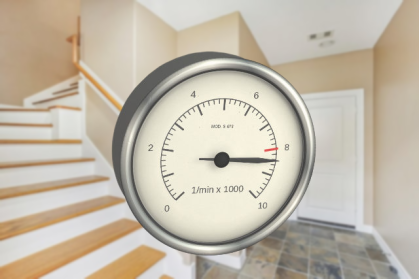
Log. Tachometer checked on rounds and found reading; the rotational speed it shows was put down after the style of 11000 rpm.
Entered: 8400 rpm
